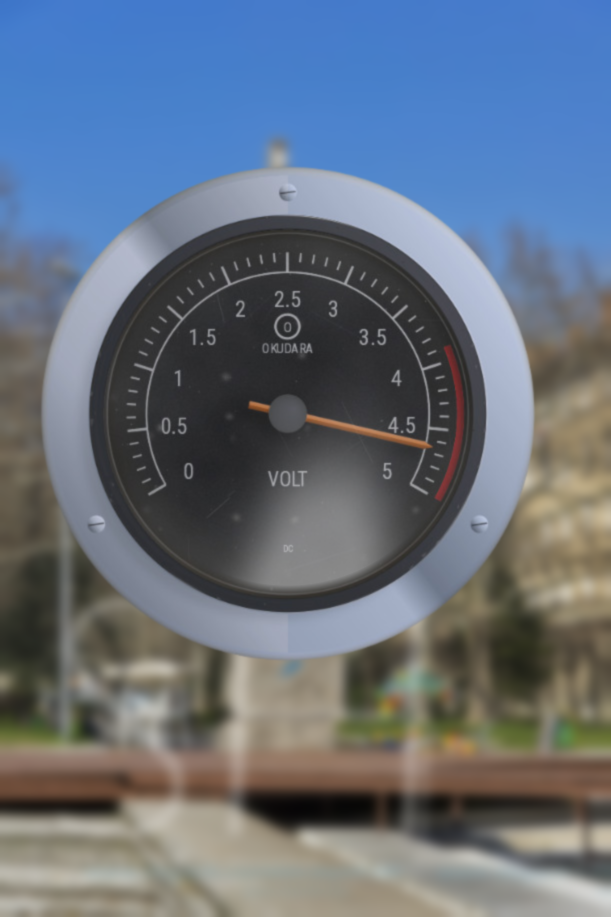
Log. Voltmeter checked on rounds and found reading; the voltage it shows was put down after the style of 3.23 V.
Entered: 4.65 V
